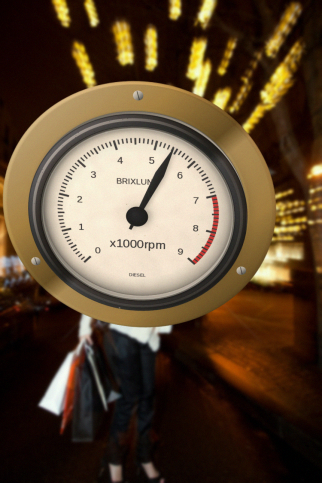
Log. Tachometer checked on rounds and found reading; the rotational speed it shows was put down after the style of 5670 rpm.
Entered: 5400 rpm
